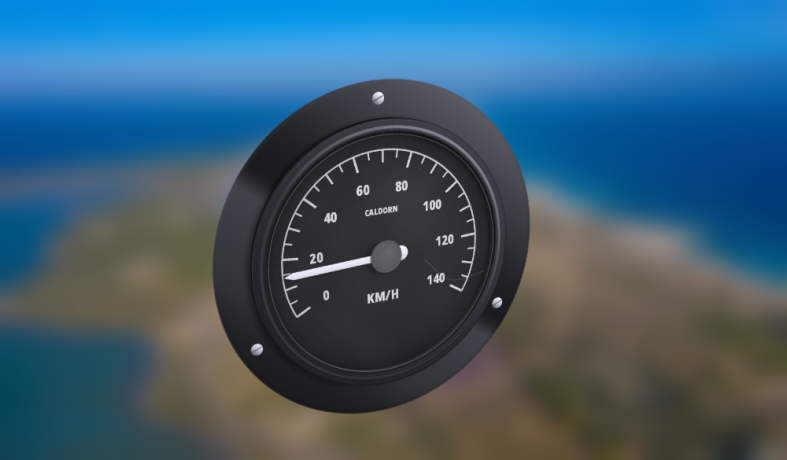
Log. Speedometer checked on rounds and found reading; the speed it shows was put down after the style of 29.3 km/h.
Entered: 15 km/h
